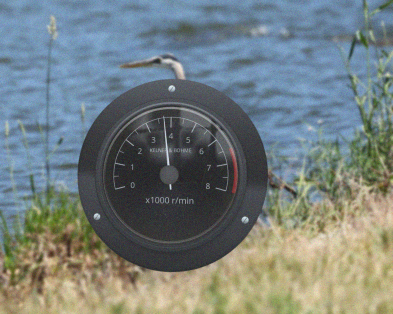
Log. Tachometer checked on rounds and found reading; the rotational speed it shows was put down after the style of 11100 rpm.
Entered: 3750 rpm
